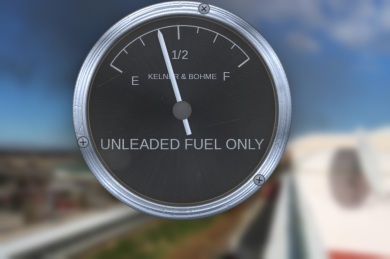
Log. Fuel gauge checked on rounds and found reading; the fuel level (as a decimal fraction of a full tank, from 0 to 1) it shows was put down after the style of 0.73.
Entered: 0.375
